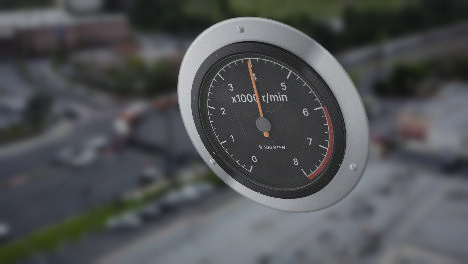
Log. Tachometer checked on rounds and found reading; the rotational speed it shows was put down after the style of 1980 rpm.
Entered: 4000 rpm
